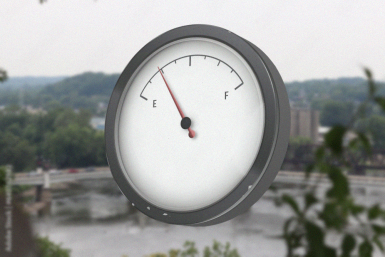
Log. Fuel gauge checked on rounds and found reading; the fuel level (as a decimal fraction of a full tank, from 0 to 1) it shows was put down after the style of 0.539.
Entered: 0.25
